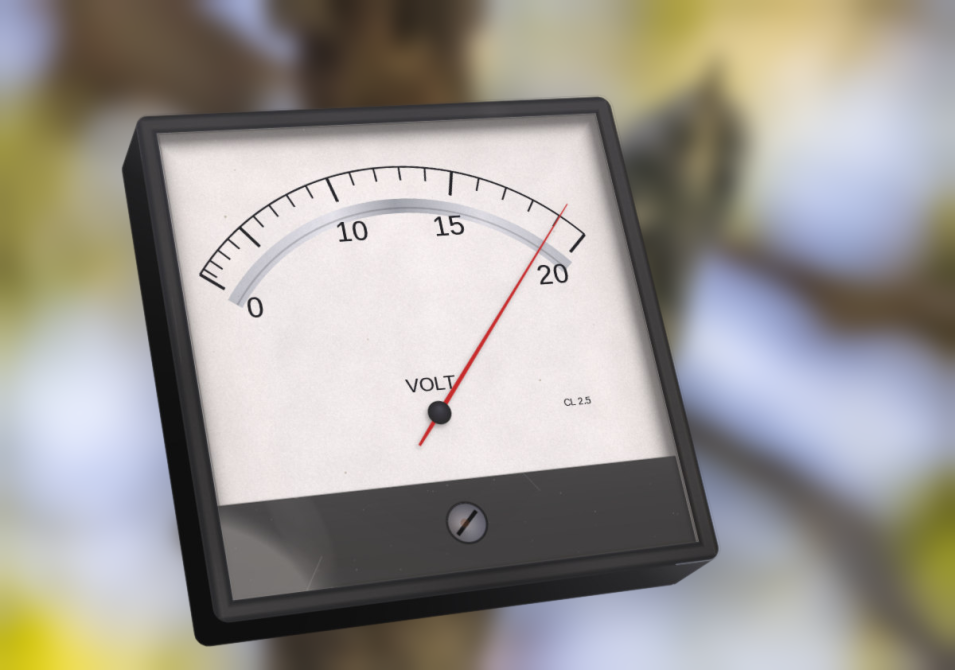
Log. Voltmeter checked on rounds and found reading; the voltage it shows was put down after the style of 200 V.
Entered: 19 V
